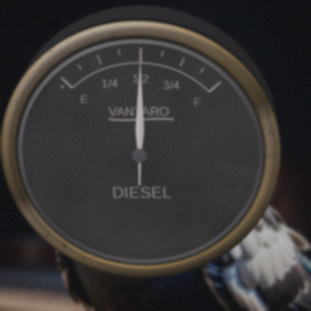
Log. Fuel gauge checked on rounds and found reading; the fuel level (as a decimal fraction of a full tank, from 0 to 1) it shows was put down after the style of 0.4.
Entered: 0.5
